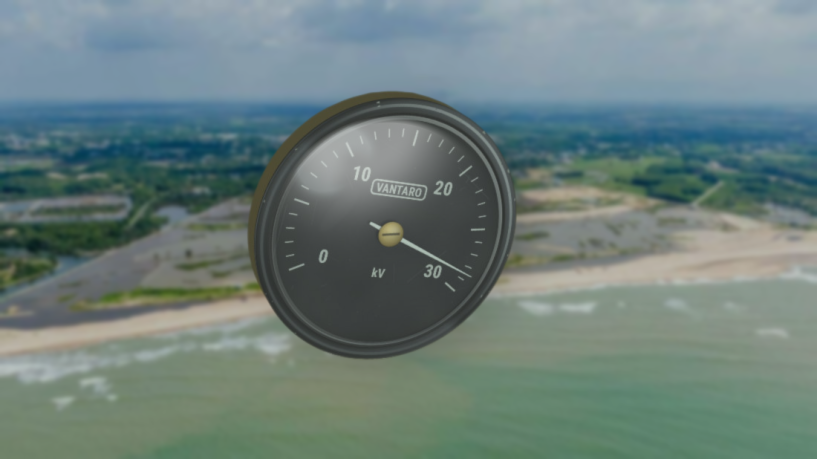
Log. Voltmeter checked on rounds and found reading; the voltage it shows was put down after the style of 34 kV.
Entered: 28.5 kV
